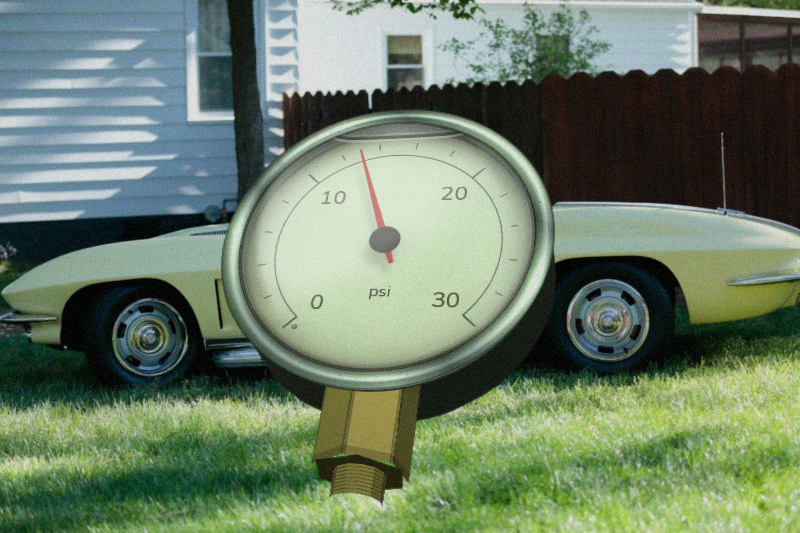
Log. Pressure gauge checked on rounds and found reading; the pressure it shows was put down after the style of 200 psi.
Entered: 13 psi
